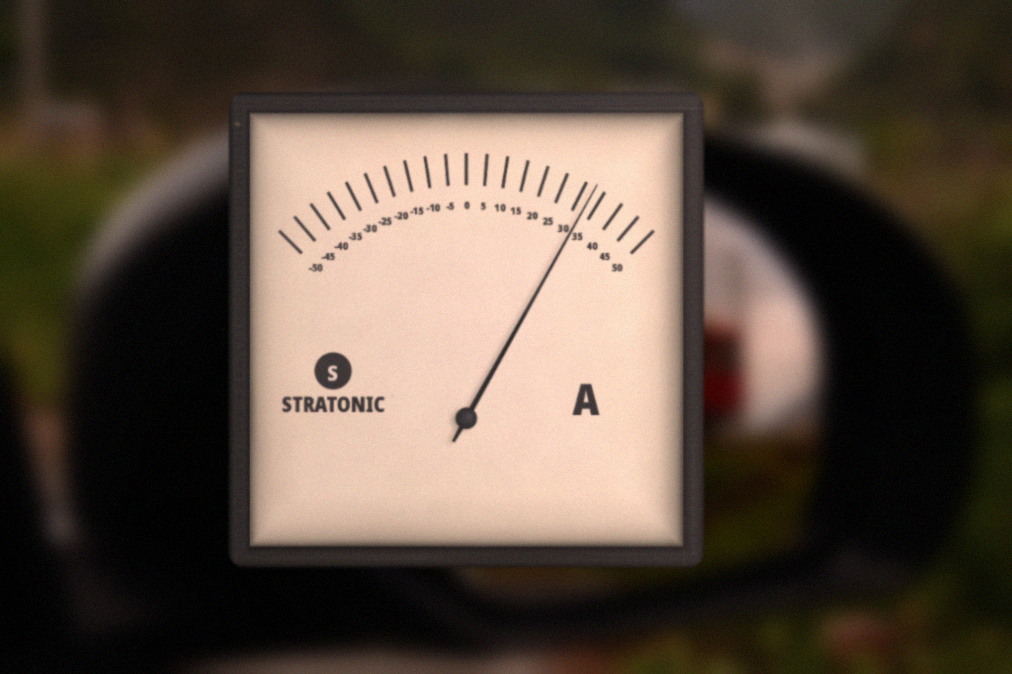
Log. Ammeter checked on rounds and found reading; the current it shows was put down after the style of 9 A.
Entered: 32.5 A
